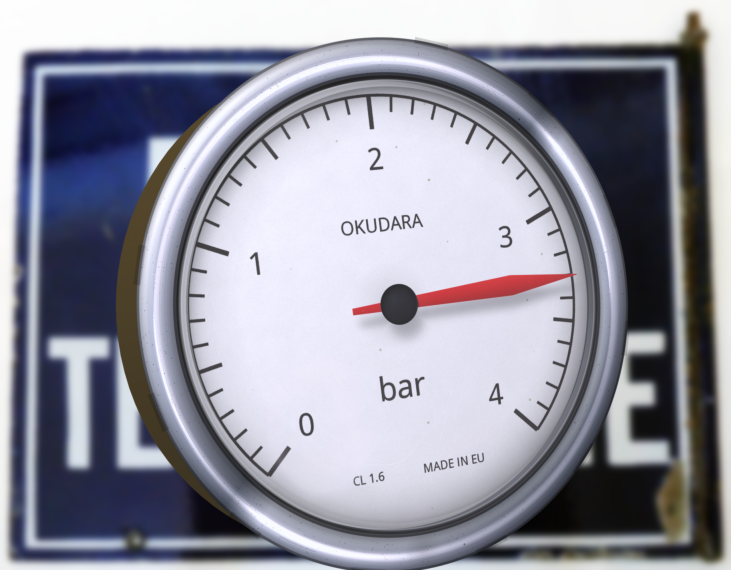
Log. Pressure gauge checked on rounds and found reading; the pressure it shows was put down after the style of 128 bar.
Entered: 3.3 bar
